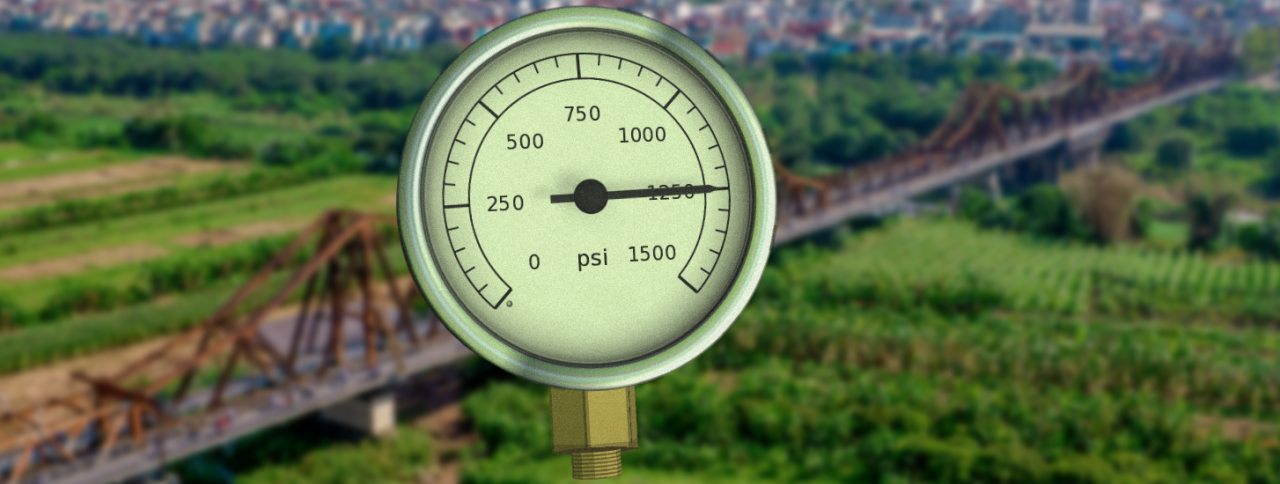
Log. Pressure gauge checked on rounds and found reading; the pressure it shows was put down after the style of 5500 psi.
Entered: 1250 psi
